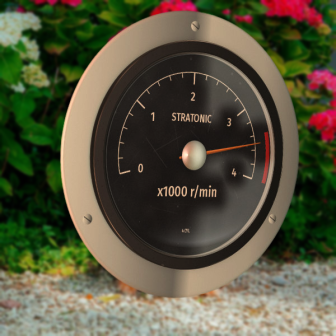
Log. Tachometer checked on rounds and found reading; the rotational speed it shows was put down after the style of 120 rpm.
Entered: 3500 rpm
